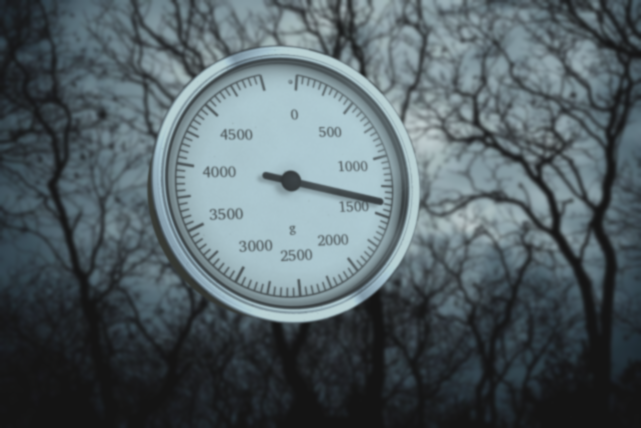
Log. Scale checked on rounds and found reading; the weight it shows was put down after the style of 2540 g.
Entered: 1400 g
